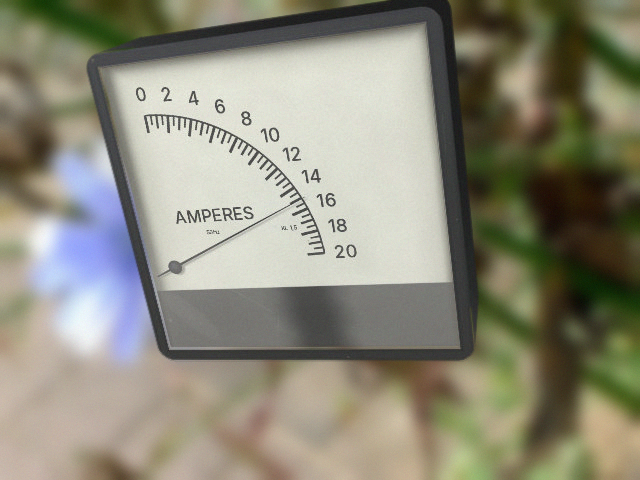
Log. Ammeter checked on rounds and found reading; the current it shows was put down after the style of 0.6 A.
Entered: 15 A
